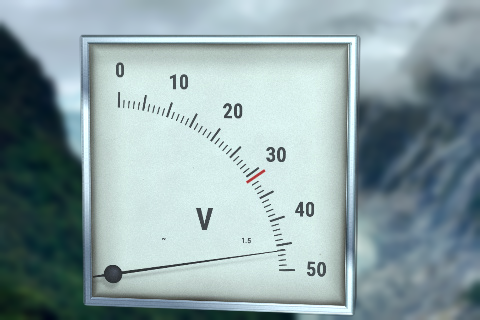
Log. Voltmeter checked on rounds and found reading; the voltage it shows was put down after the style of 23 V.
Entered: 46 V
